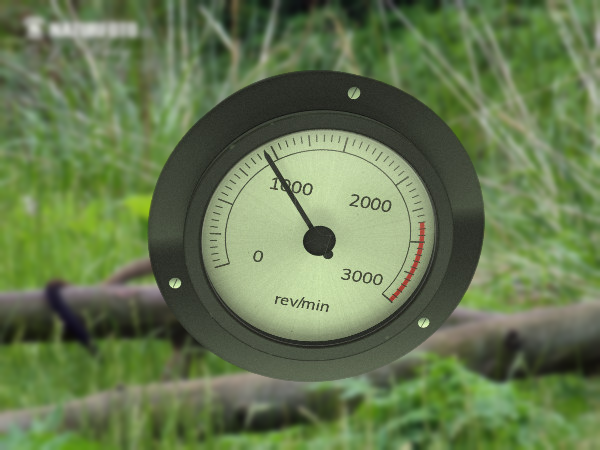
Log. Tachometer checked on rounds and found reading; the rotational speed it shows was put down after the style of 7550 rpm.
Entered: 950 rpm
